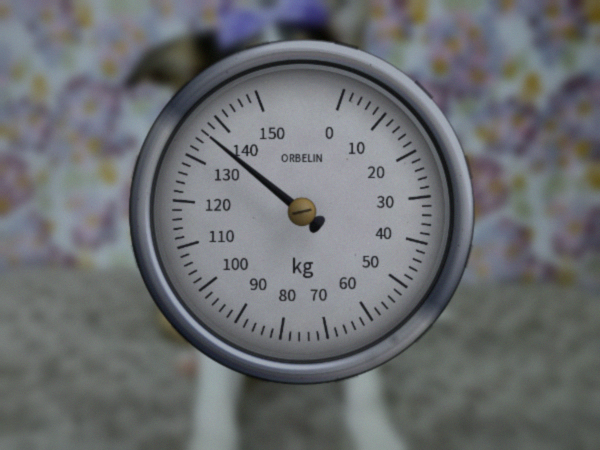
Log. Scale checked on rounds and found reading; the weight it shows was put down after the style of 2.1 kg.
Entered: 136 kg
